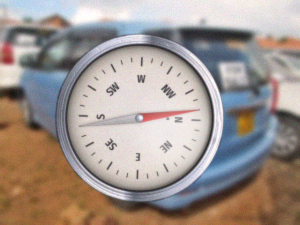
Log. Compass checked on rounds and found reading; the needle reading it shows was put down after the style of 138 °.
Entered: 350 °
